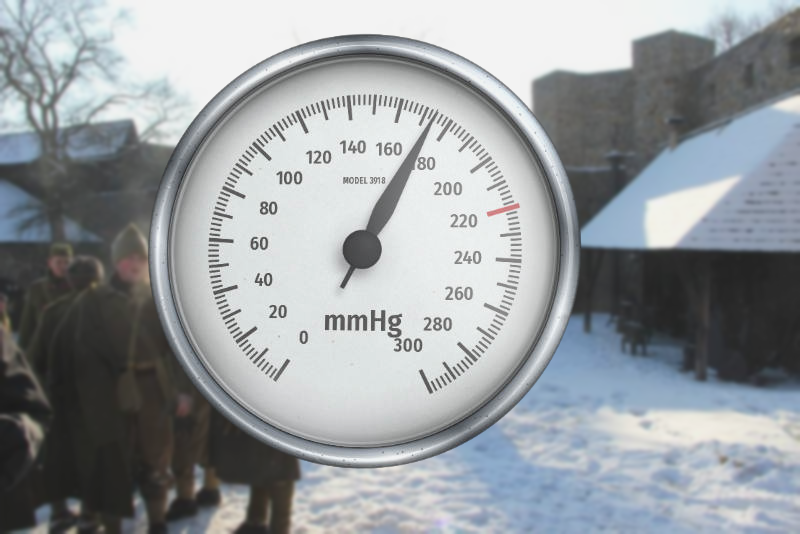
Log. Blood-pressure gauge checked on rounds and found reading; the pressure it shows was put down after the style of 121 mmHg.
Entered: 174 mmHg
